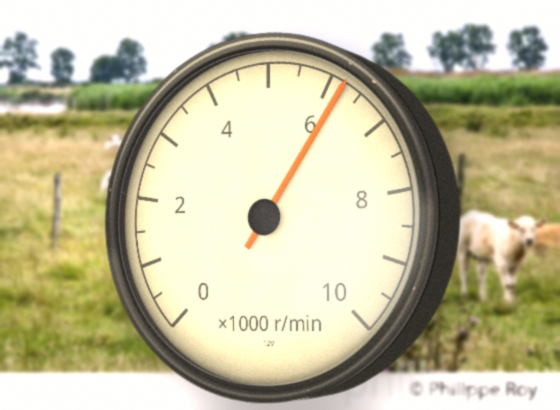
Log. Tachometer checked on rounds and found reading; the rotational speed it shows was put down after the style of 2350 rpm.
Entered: 6250 rpm
